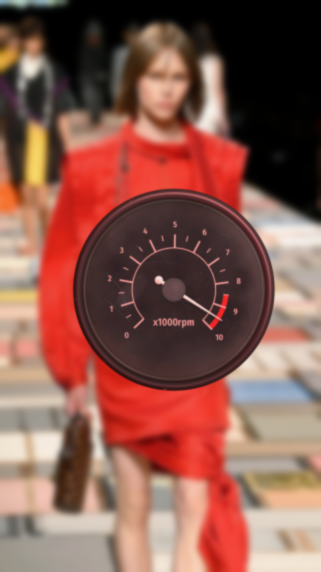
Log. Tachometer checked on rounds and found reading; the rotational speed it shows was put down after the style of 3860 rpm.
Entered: 9500 rpm
